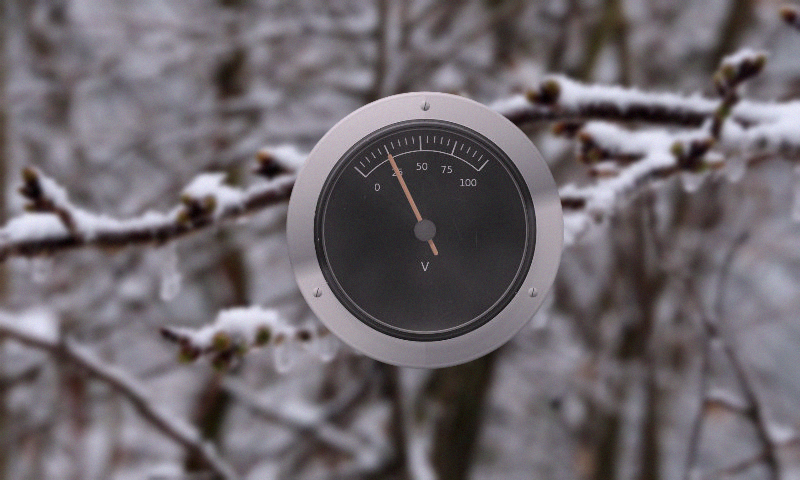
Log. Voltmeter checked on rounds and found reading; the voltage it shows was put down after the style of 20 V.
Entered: 25 V
